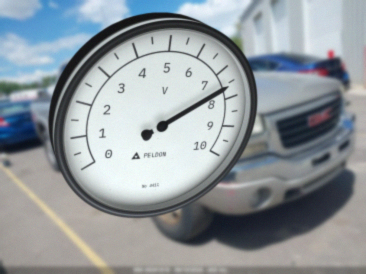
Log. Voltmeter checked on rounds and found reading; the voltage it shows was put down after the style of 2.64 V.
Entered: 7.5 V
